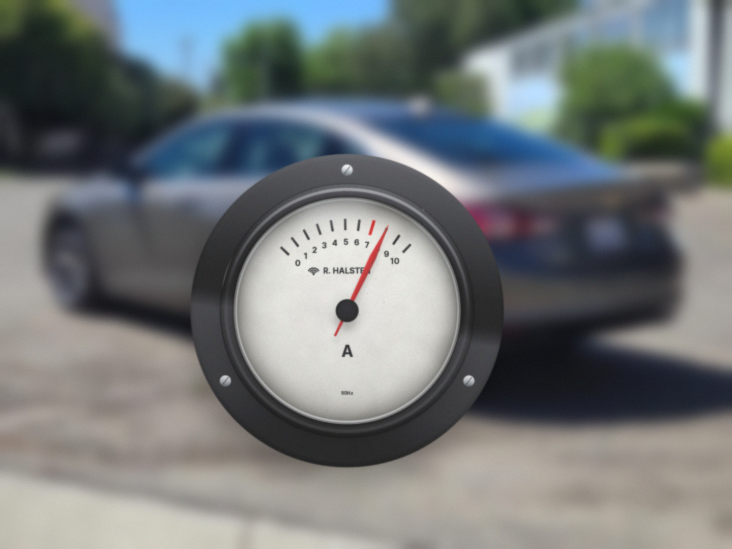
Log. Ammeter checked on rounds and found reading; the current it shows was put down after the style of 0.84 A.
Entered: 8 A
